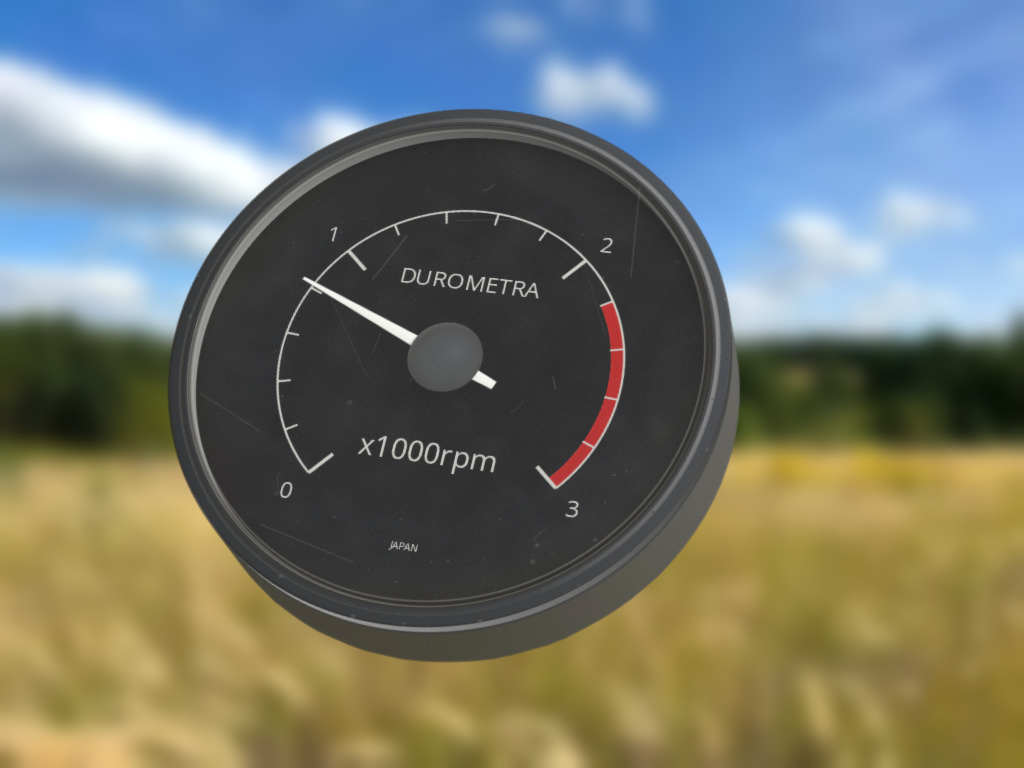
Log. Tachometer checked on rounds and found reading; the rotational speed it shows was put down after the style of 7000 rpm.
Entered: 800 rpm
